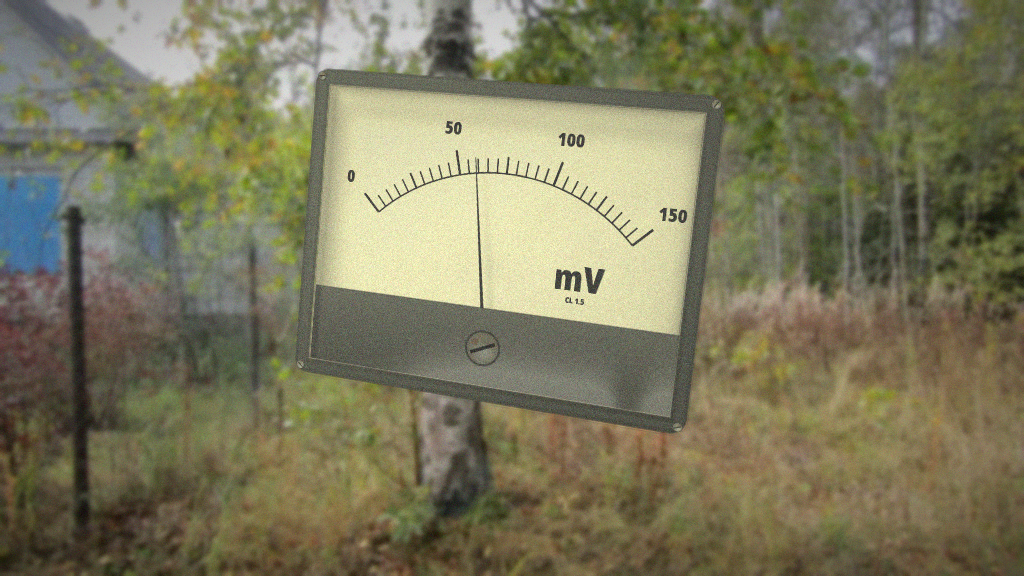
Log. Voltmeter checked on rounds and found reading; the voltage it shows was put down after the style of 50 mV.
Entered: 60 mV
